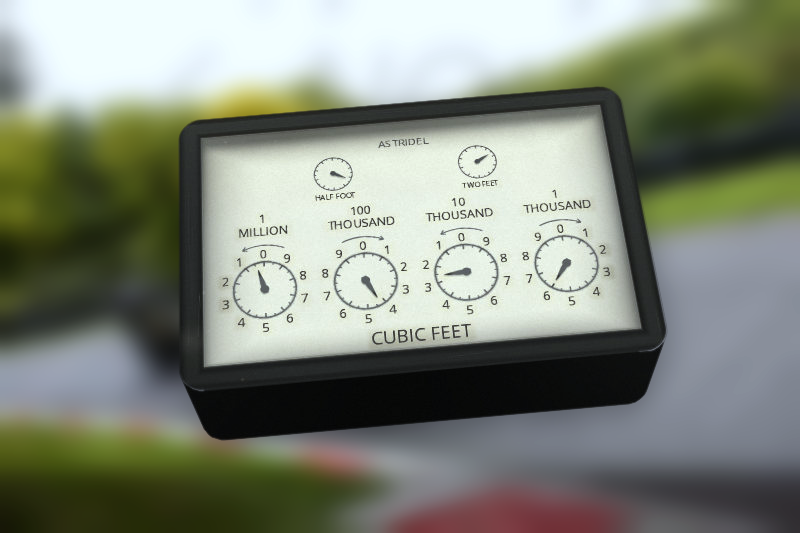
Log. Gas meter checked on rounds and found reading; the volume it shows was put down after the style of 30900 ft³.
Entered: 42600 ft³
